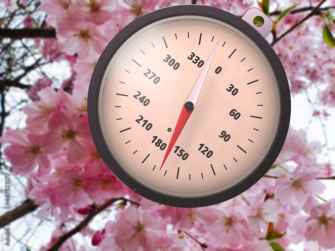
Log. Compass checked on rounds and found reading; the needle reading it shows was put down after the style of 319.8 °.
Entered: 165 °
